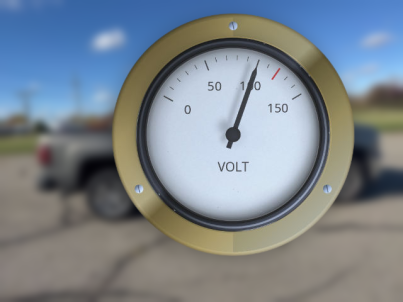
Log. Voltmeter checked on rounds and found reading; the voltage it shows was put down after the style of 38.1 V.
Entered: 100 V
